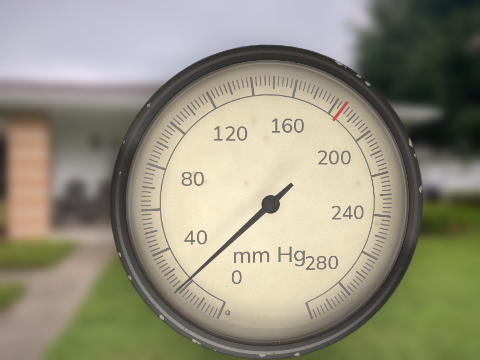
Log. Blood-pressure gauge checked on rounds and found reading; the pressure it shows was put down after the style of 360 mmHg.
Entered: 22 mmHg
